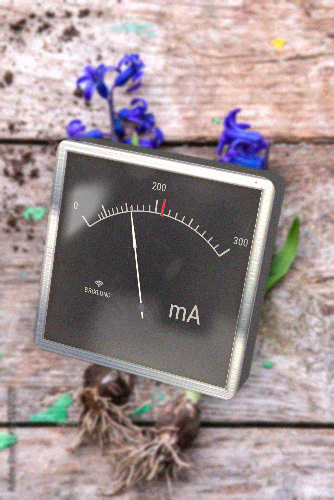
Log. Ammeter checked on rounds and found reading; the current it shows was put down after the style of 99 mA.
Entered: 160 mA
